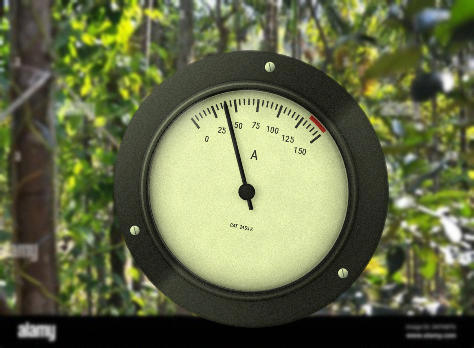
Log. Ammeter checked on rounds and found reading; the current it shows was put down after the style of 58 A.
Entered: 40 A
